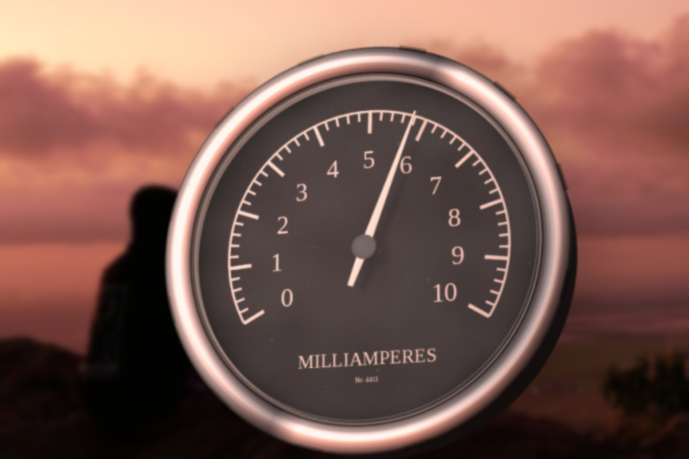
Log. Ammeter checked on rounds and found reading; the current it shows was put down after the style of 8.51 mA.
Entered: 5.8 mA
